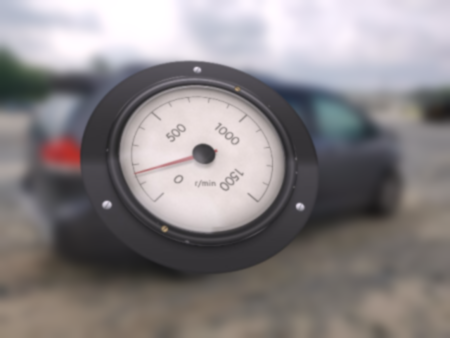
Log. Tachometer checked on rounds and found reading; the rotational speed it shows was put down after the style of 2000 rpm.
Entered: 150 rpm
